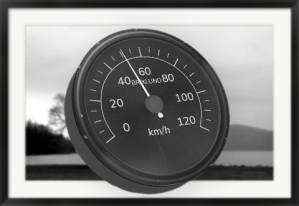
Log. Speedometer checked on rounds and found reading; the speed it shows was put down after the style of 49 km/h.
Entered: 50 km/h
